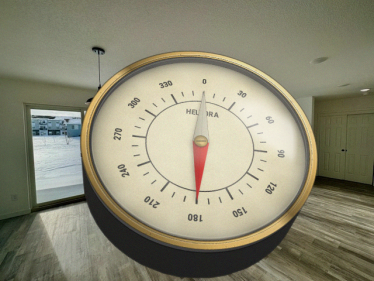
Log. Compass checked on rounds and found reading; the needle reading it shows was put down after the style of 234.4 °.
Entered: 180 °
